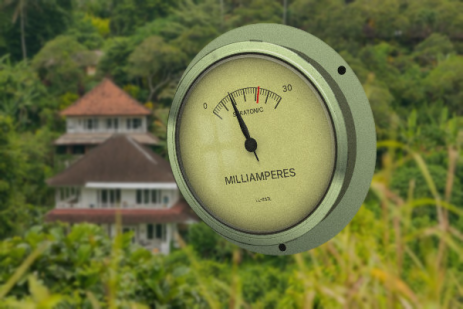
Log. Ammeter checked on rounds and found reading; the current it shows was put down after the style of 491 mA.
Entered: 10 mA
